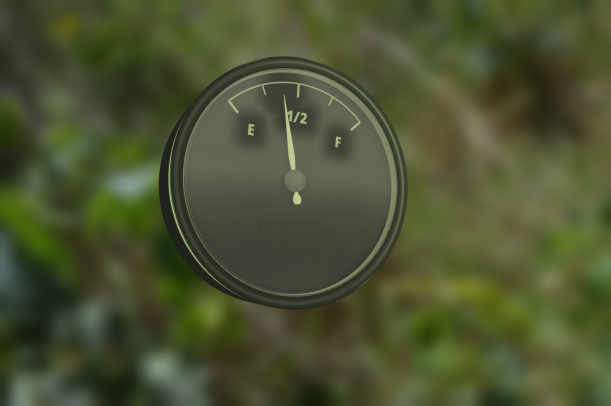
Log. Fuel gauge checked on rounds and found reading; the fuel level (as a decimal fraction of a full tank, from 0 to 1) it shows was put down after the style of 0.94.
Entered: 0.375
